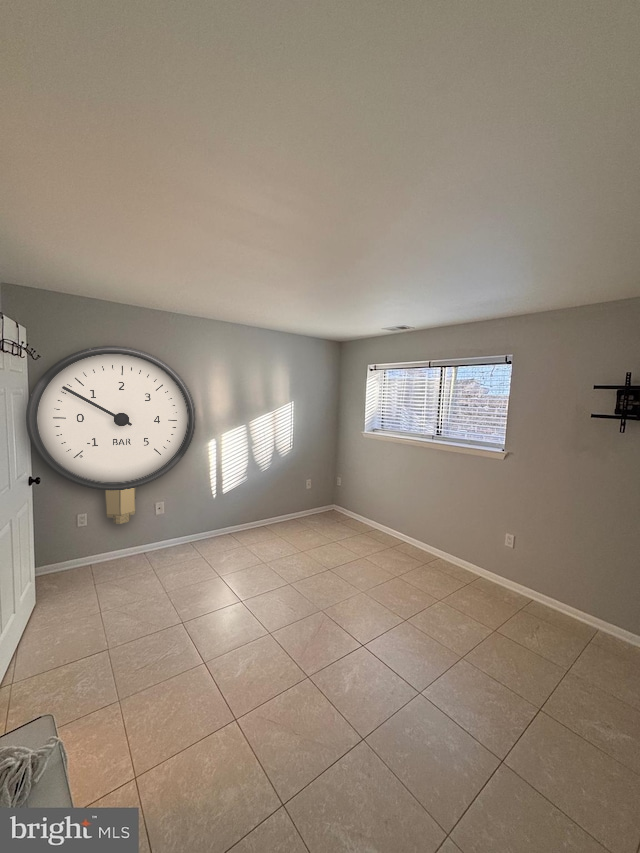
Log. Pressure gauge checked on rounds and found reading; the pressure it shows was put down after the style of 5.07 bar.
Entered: 0.7 bar
